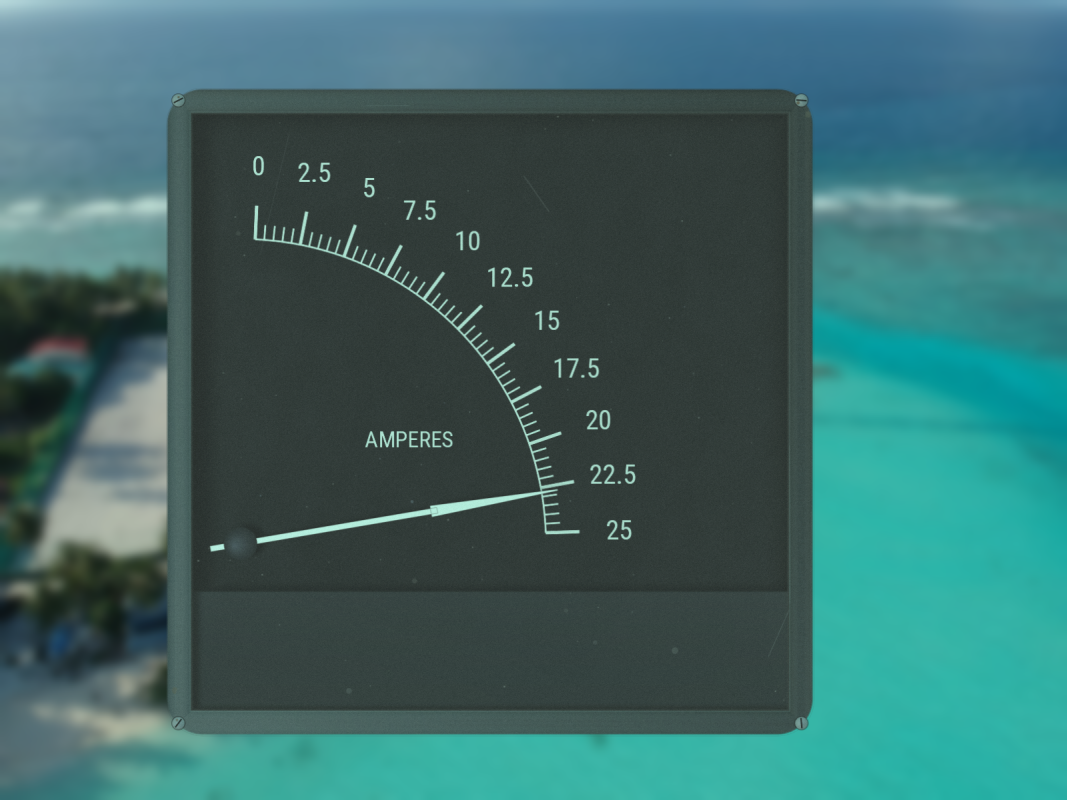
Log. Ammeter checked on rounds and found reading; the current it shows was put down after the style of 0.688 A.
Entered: 22.75 A
